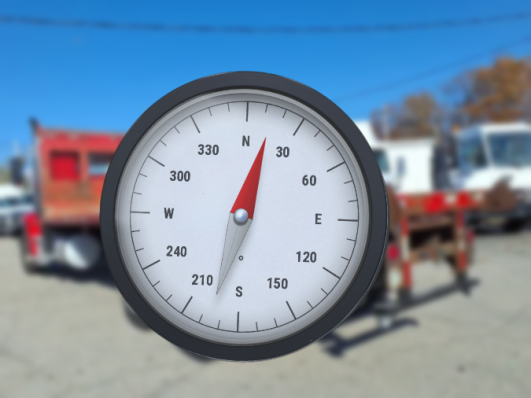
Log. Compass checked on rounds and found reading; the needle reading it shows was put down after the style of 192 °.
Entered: 15 °
